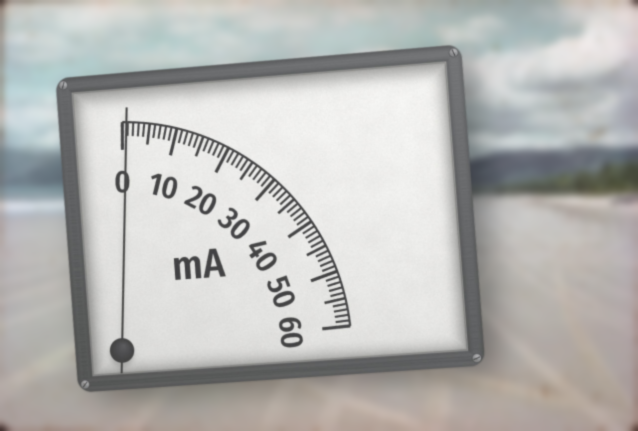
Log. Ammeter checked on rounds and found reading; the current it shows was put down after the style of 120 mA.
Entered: 1 mA
